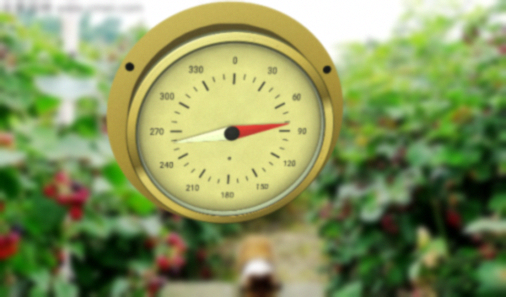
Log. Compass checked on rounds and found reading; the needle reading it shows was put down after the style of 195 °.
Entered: 80 °
